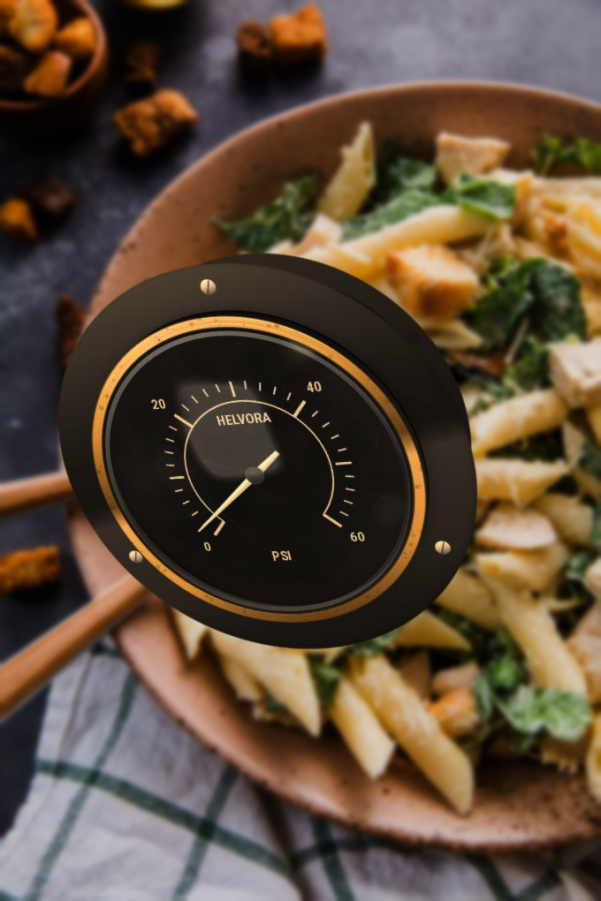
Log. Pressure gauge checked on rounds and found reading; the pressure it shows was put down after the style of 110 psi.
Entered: 2 psi
